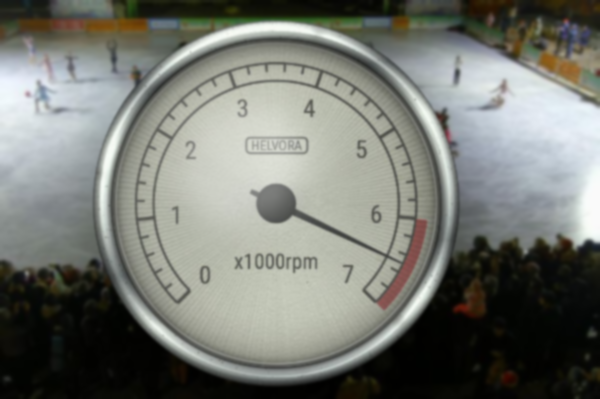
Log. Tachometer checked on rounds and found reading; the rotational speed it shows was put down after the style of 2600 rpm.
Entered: 6500 rpm
